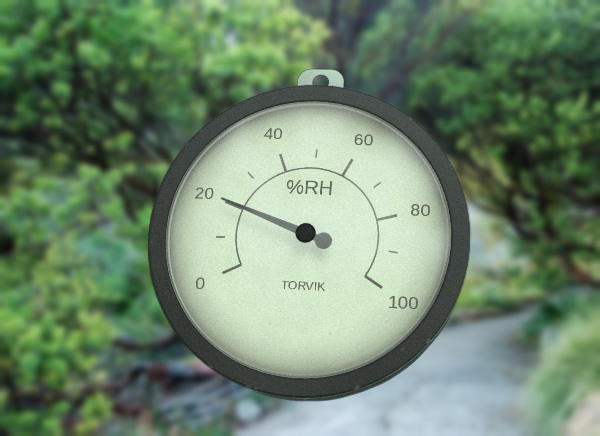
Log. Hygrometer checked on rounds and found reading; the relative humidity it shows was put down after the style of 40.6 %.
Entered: 20 %
